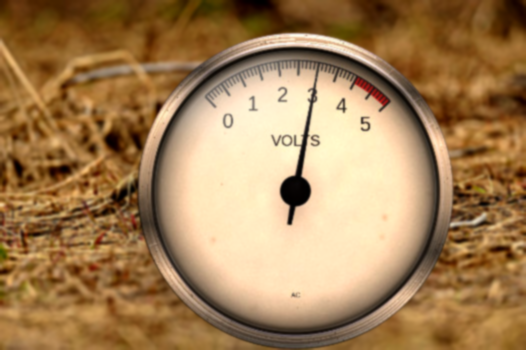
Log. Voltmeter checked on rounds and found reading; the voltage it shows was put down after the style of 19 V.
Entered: 3 V
